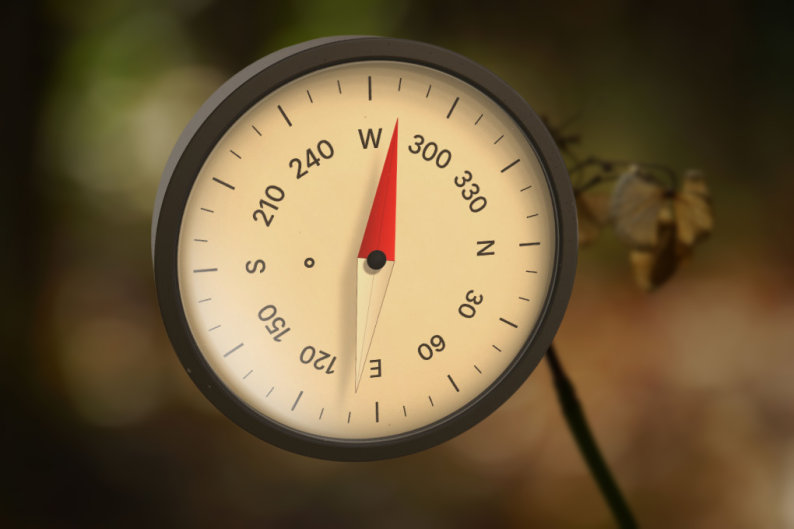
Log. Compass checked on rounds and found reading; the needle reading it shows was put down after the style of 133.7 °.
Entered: 280 °
